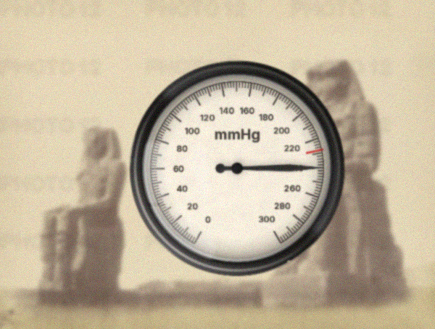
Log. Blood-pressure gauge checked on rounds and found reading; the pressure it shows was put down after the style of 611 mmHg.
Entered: 240 mmHg
